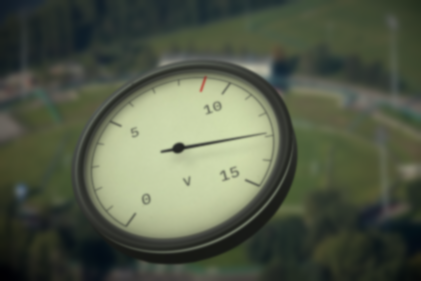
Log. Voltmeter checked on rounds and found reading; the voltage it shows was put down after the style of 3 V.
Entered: 13 V
